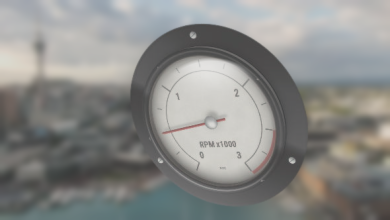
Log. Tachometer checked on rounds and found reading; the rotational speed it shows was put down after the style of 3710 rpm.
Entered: 500 rpm
